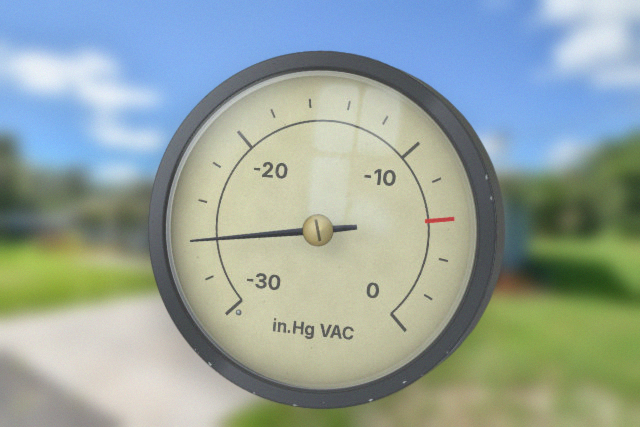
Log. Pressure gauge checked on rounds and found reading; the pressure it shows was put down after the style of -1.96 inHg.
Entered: -26 inHg
